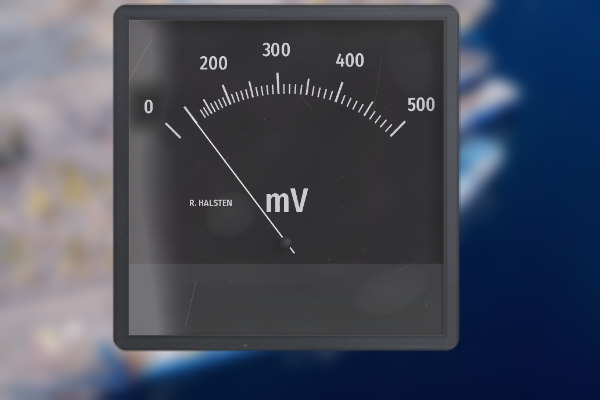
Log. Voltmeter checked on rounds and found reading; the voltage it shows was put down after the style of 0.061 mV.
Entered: 100 mV
